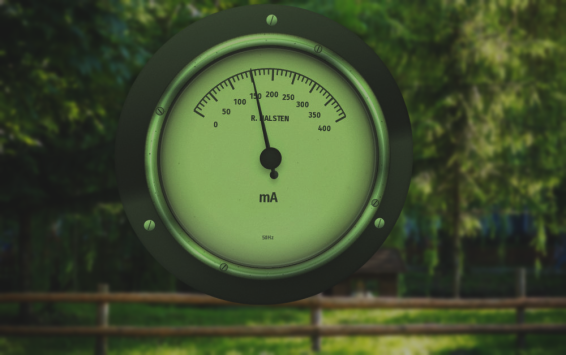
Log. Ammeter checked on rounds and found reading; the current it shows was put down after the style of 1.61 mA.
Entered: 150 mA
